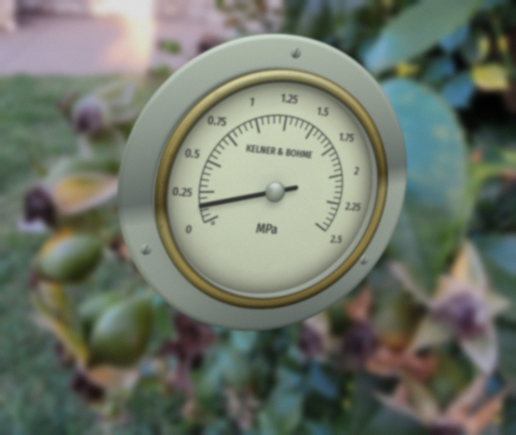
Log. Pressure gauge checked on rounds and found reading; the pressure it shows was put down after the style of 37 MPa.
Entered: 0.15 MPa
